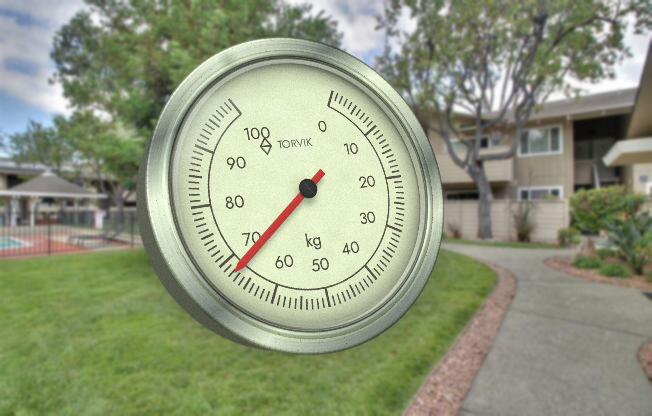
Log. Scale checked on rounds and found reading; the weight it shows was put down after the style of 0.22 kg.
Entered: 68 kg
